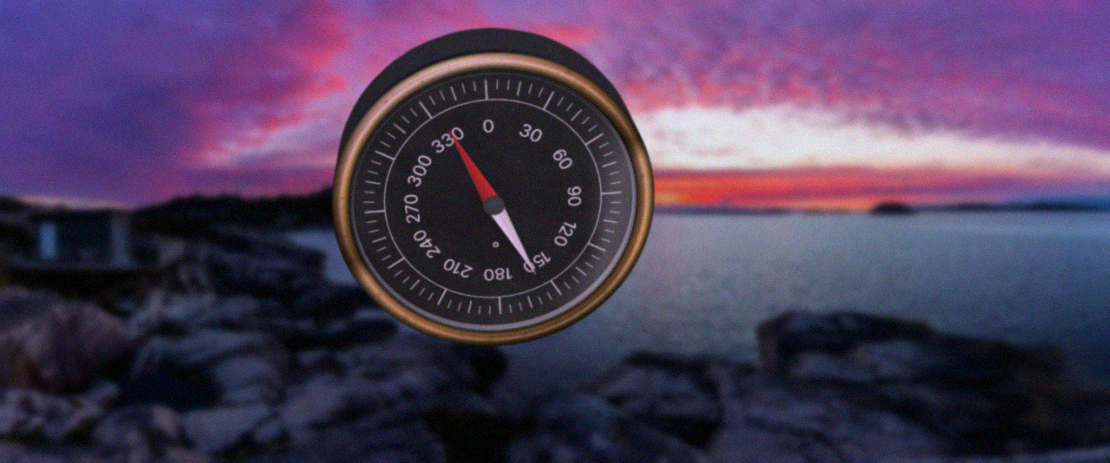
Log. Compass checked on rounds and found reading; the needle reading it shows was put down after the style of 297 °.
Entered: 335 °
